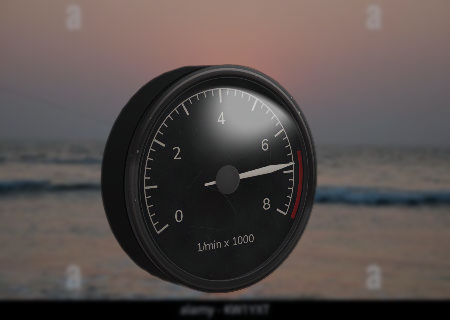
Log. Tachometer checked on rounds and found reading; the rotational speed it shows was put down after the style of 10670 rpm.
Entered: 6800 rpm
